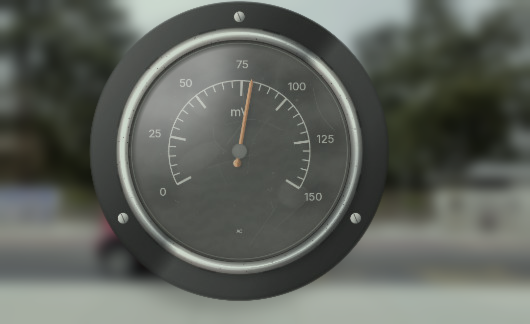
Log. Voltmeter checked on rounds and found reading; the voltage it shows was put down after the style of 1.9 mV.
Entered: 80 mV
